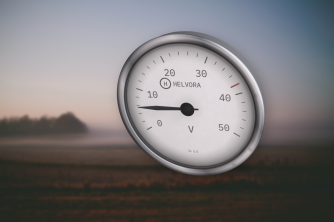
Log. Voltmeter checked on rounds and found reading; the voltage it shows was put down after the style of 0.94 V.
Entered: 6 V
